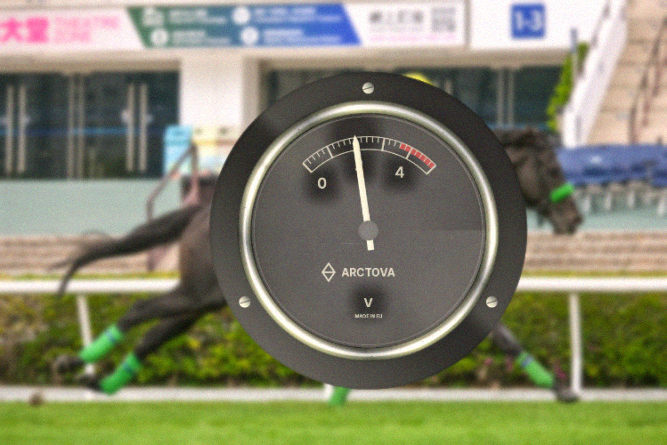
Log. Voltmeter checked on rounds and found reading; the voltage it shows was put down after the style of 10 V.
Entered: 2 V
